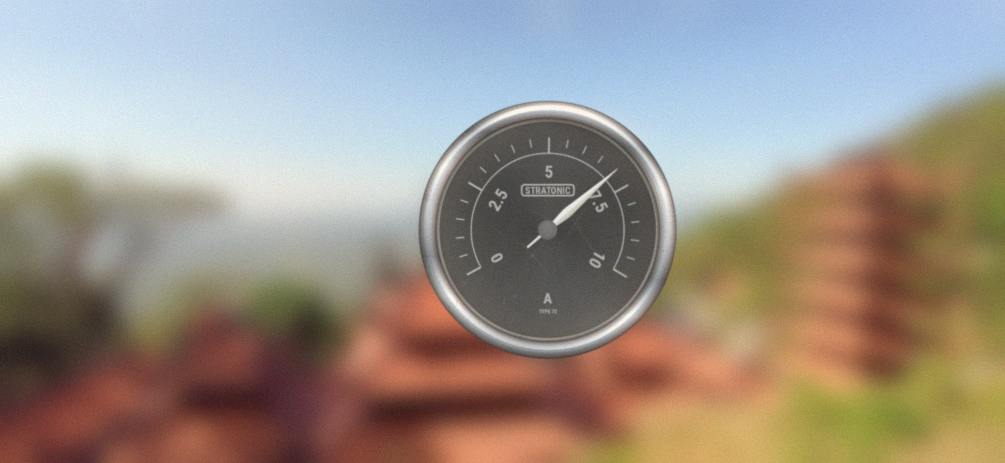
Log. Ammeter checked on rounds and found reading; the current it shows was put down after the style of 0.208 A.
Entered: 7 A
